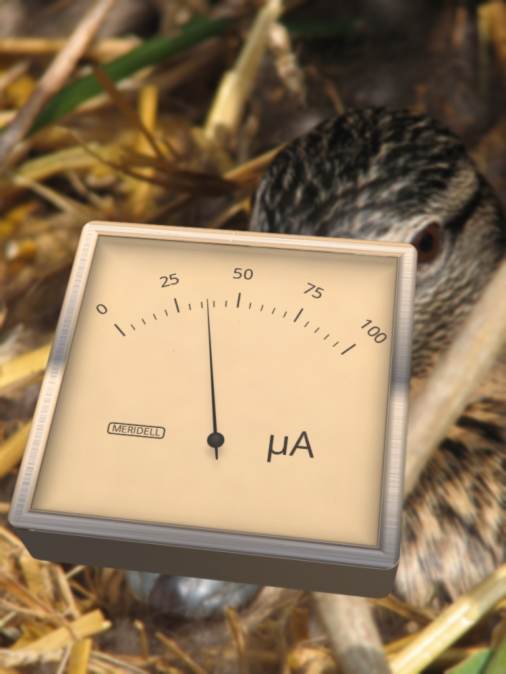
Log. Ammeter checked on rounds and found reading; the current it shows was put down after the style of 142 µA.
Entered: 37.5 µA
